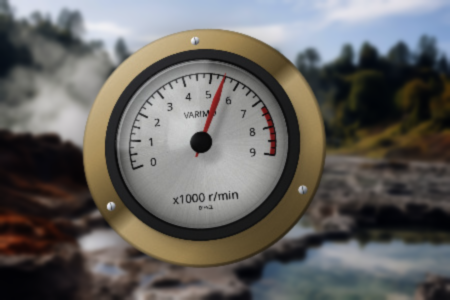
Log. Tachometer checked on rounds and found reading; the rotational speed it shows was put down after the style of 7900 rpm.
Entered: 5500 rpm
